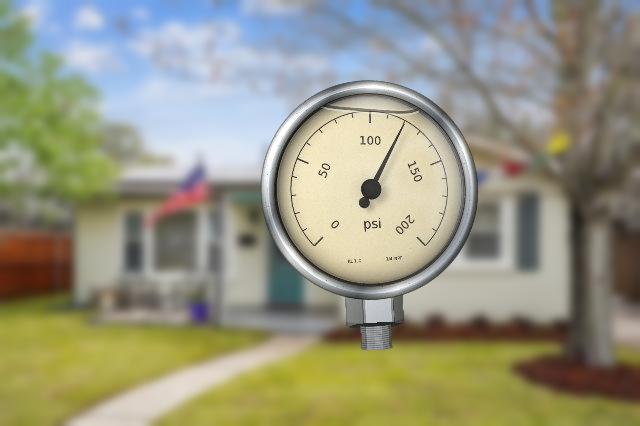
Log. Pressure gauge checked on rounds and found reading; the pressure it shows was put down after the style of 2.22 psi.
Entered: 120 psi
